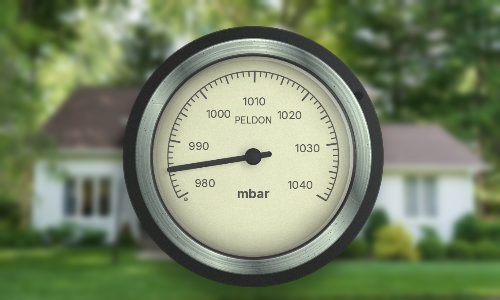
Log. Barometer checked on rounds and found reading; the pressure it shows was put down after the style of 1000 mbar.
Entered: 985 mbar
